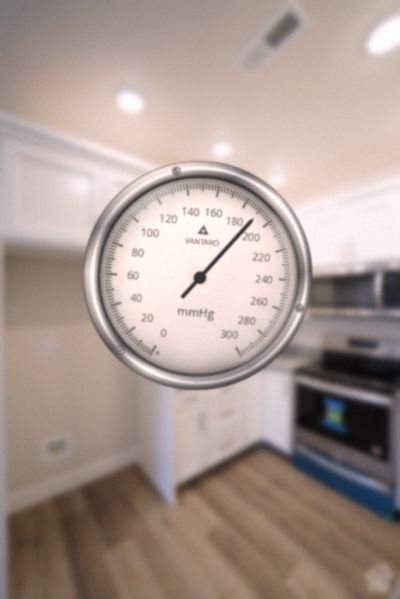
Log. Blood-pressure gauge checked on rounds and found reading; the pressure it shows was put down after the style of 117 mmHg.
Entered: 190 mmHg
